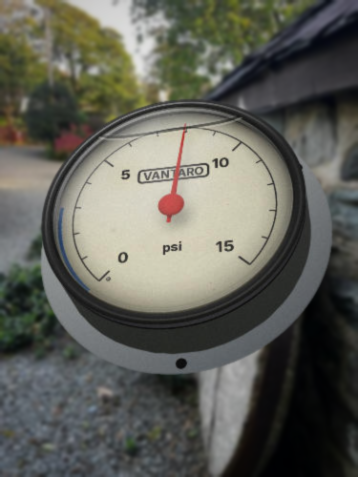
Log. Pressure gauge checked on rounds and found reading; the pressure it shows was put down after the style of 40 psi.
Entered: 8 psi
